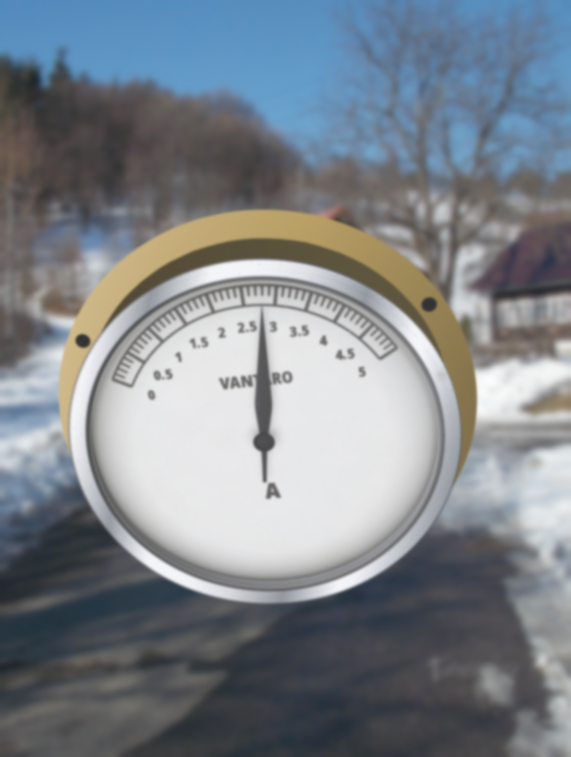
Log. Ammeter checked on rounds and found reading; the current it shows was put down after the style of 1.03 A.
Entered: 2.8 A
